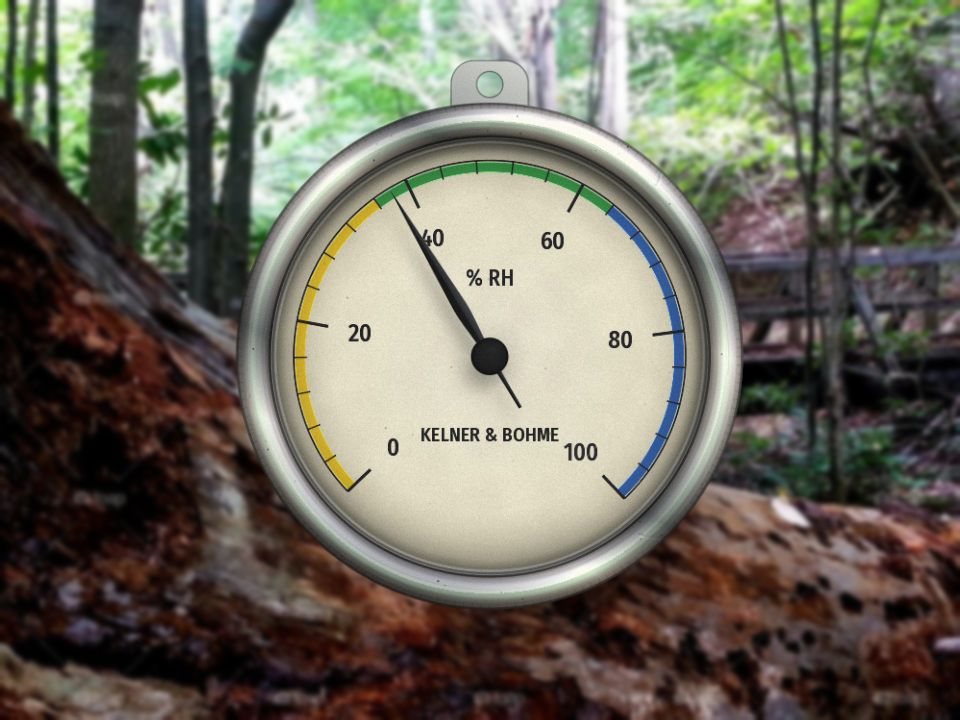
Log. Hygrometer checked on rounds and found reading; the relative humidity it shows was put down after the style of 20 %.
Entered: 38 %
